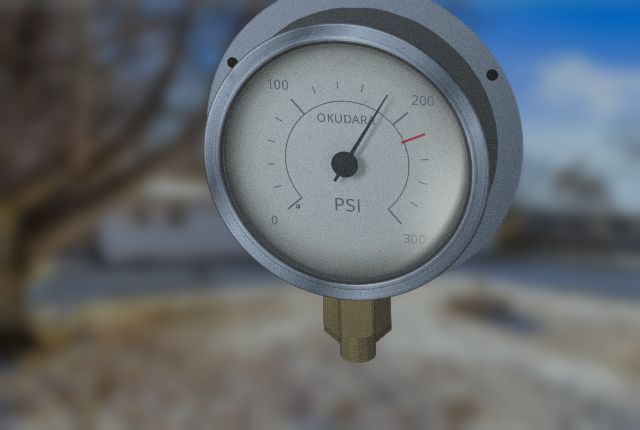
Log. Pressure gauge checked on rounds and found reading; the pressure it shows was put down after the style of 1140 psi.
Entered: 180 psi
